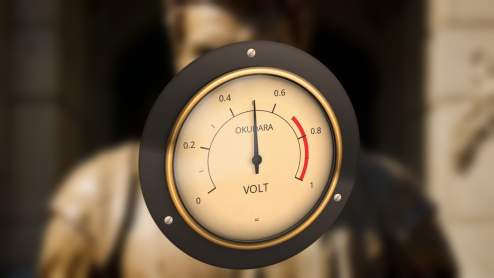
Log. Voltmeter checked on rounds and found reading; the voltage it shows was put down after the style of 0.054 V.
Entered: 0.5 V
